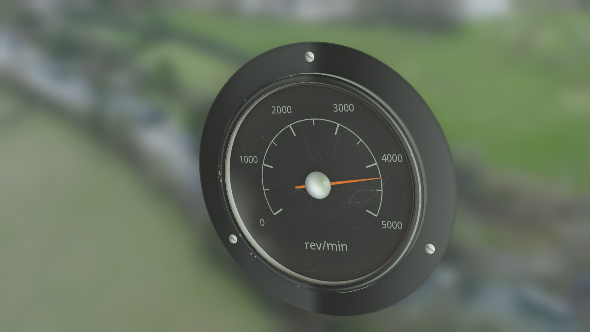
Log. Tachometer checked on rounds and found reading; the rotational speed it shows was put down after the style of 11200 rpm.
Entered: 4250 rpm
